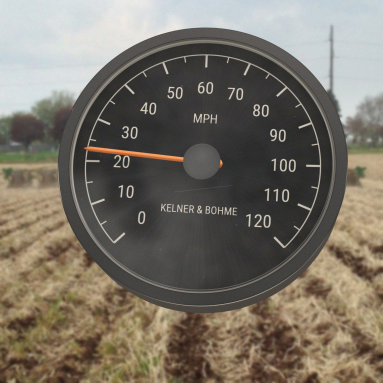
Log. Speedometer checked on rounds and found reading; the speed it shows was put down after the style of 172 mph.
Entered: 22.5 mph
